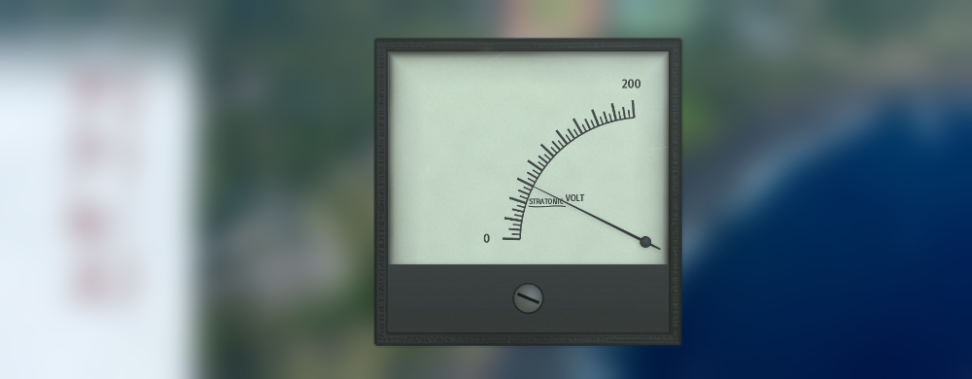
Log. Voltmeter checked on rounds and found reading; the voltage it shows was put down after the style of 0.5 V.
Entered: 60 V
